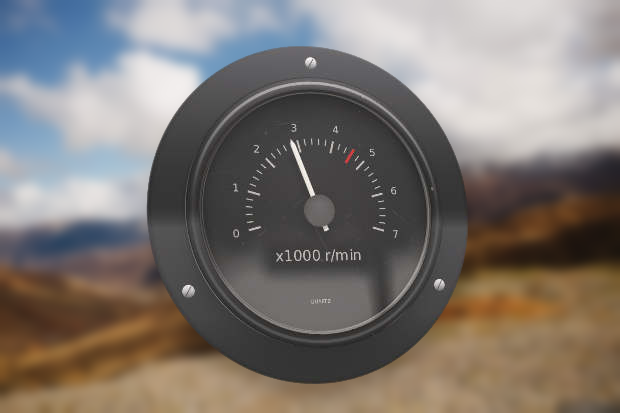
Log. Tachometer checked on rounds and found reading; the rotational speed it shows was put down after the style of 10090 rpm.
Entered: 2800 rpm
